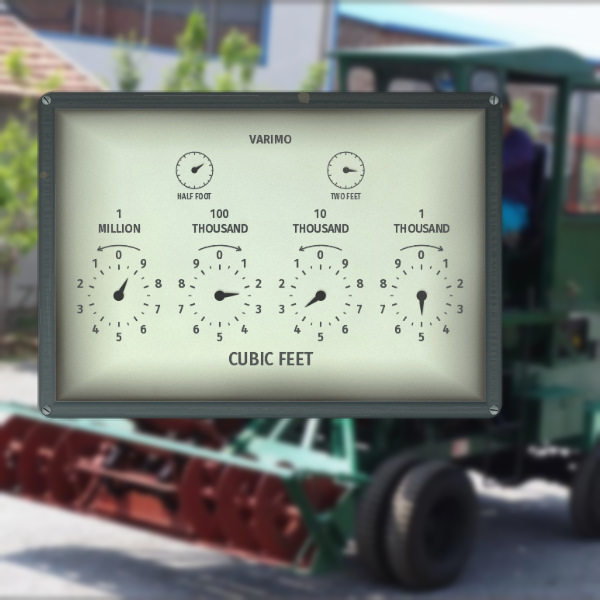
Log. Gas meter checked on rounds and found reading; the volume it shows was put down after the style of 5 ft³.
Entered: 923500 ft³
